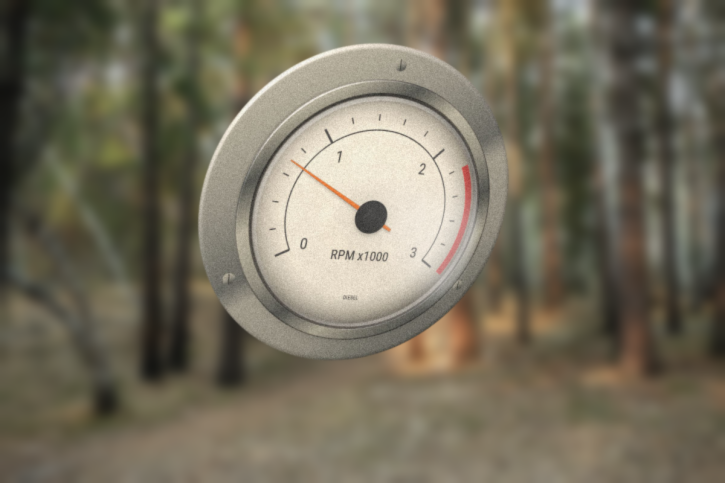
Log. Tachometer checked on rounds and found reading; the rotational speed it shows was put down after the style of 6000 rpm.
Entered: 700 rpm
